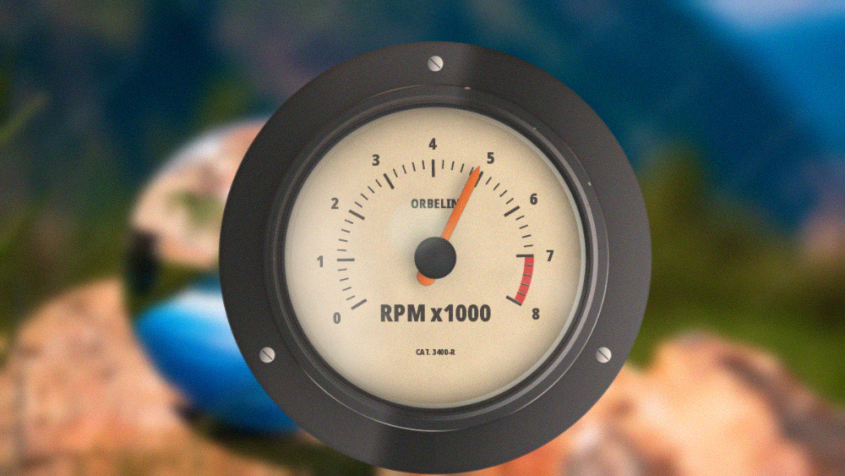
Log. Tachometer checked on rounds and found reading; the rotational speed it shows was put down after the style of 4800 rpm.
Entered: 4900 rpm
